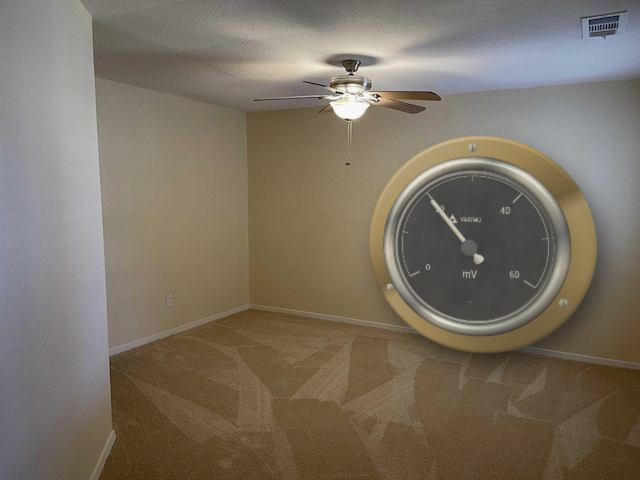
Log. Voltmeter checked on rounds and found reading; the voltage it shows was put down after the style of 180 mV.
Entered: 20 mV
